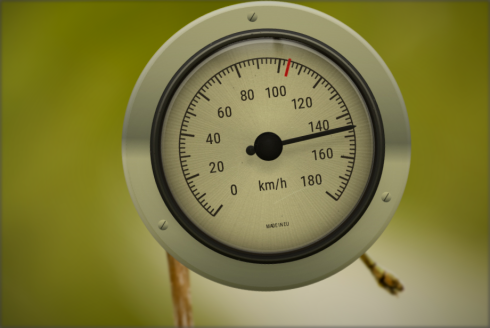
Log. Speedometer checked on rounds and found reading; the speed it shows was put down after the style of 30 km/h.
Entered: 146 km/h
